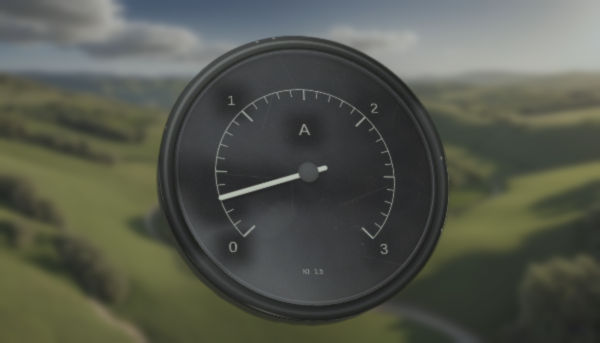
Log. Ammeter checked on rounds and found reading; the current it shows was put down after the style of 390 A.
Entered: 0.3 A
